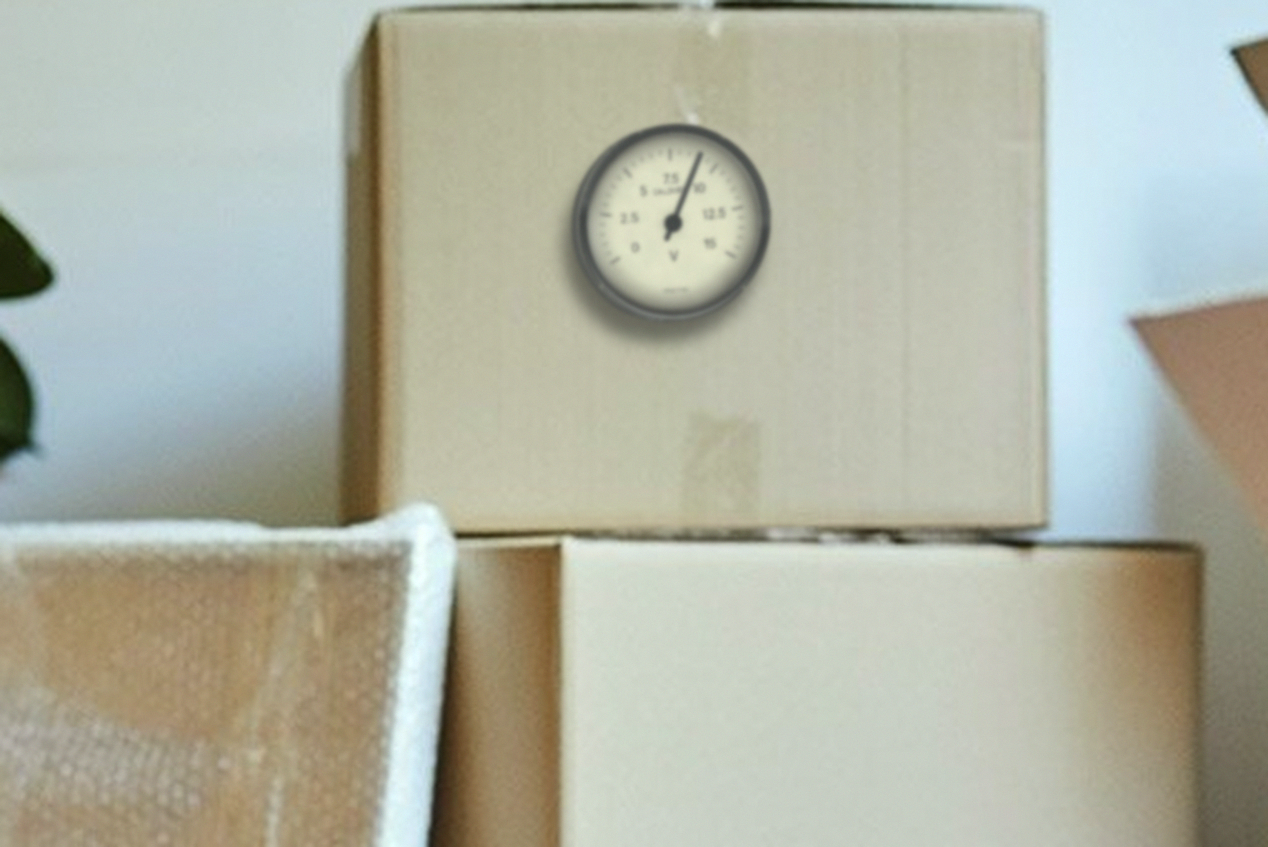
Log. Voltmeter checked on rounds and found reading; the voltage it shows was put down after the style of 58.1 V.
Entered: 9 V
